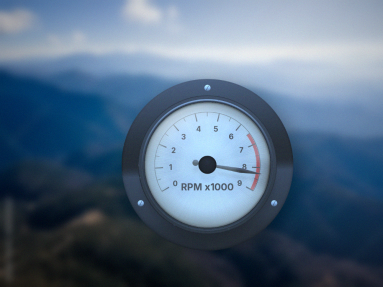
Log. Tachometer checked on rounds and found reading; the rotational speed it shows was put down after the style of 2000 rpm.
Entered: 8250 rpm
